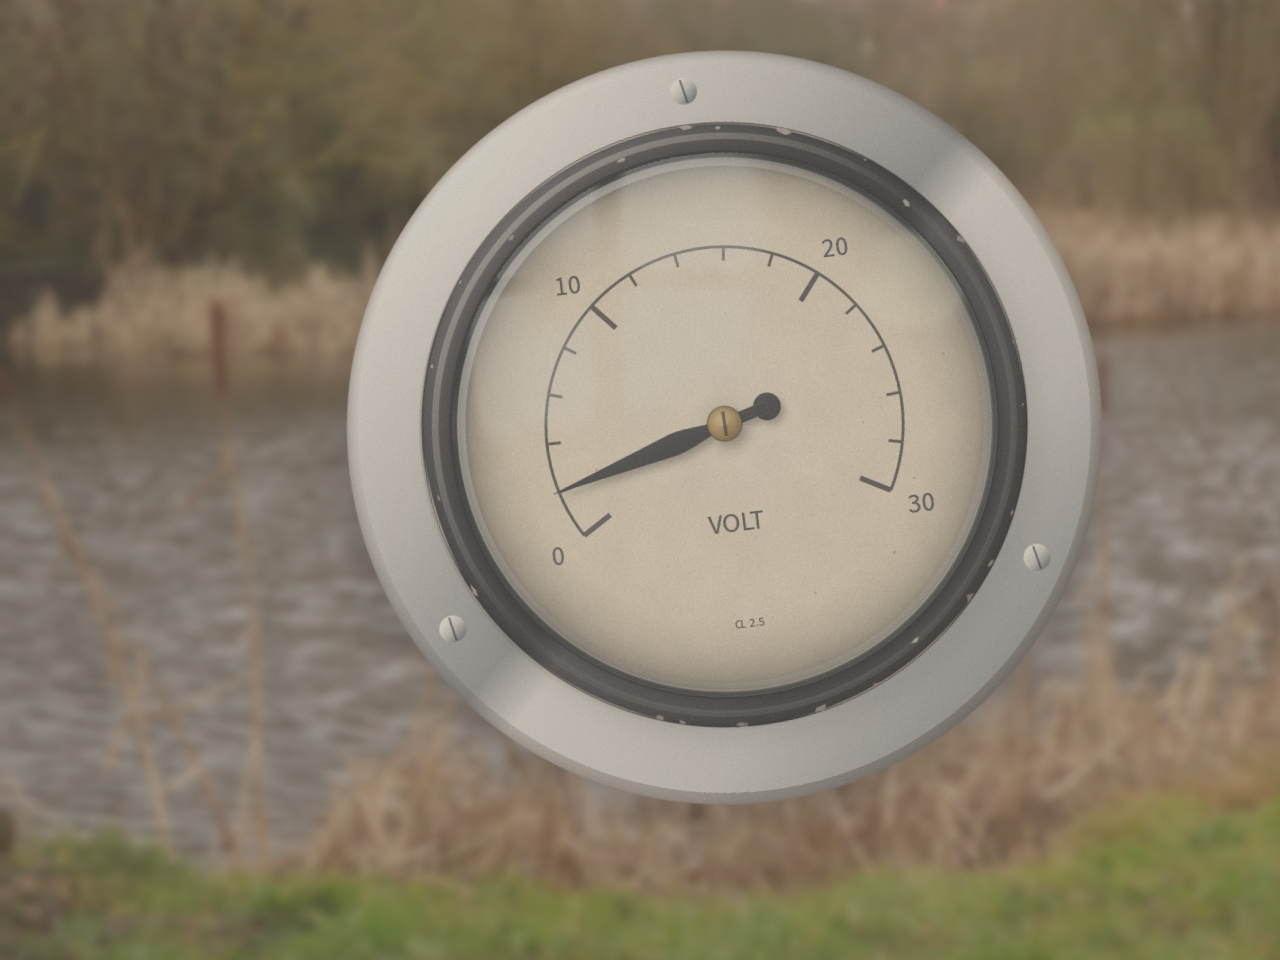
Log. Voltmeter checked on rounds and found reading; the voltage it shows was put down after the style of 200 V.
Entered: 2 V
